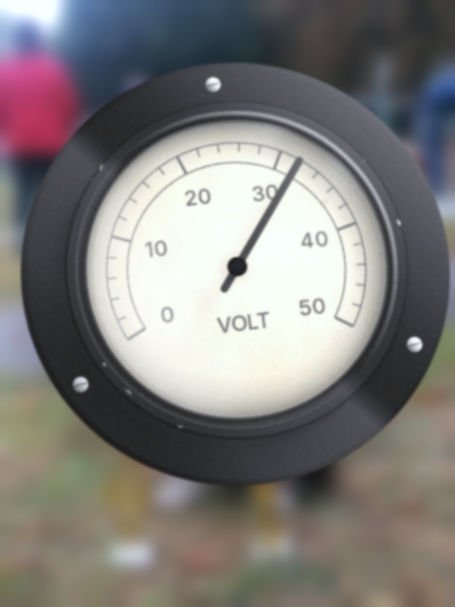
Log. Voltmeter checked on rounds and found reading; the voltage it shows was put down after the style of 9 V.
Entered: 32 V
